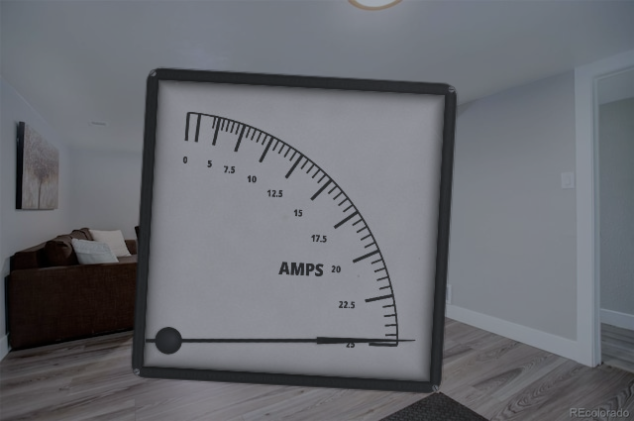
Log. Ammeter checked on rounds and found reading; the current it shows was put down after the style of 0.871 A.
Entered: 24.75 A
